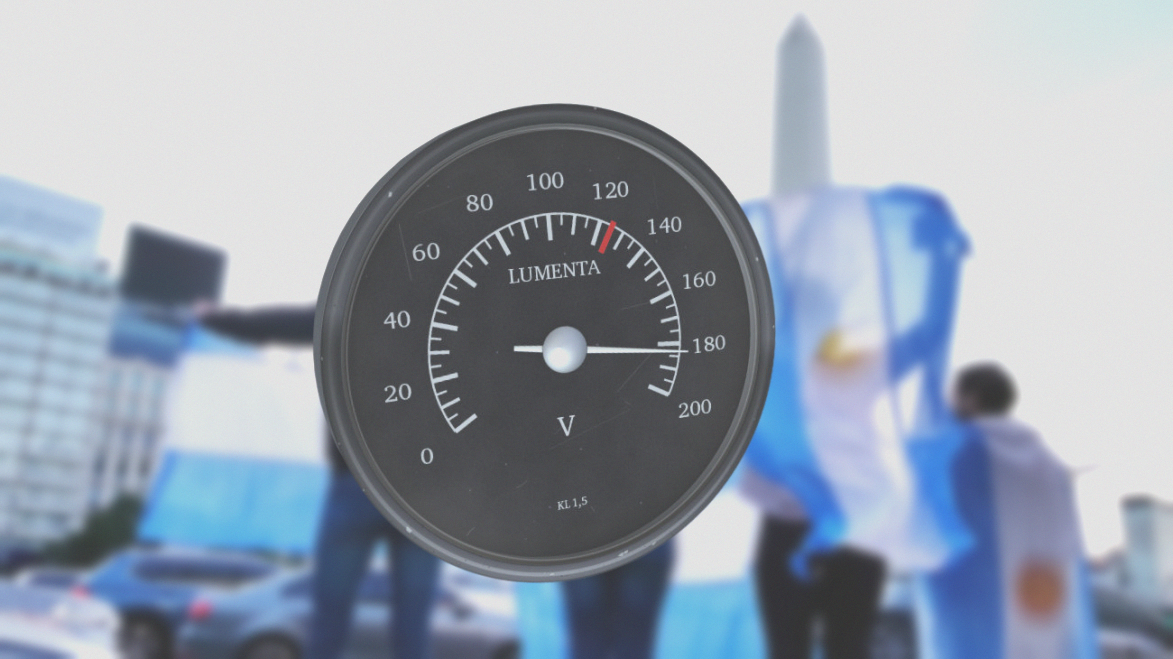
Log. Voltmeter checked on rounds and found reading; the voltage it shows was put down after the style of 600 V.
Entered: 182.5 V
